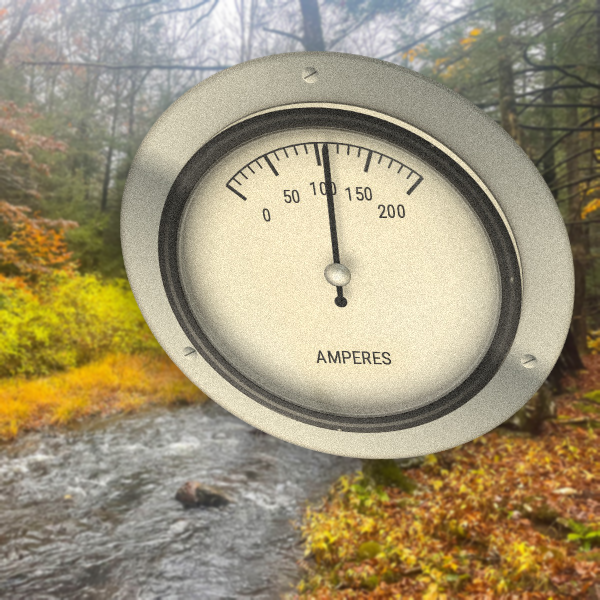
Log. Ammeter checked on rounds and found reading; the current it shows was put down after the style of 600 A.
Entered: 110 A
